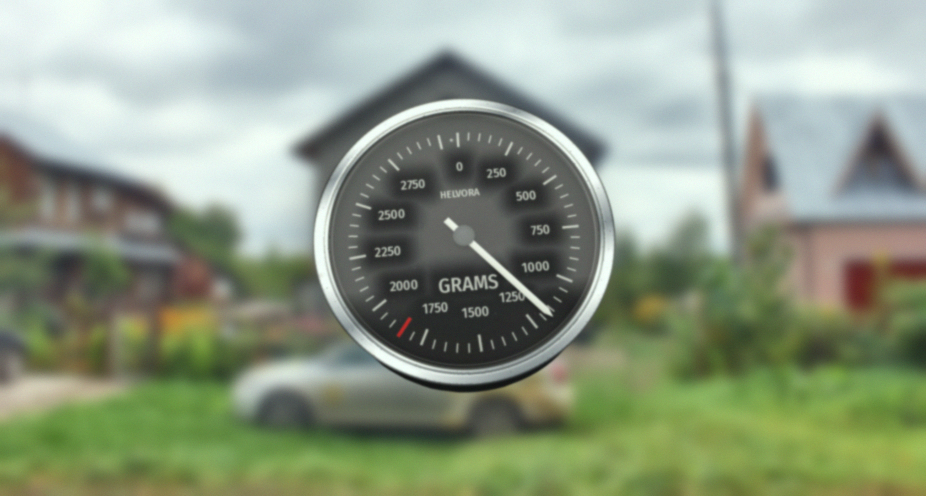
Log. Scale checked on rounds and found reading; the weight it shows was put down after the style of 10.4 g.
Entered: 1175 g
